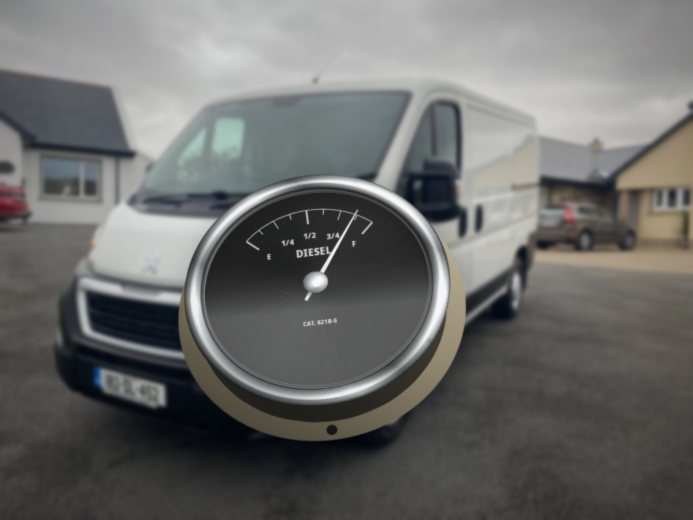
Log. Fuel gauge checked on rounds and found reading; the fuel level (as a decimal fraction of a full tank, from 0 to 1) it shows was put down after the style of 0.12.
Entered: 0.875
